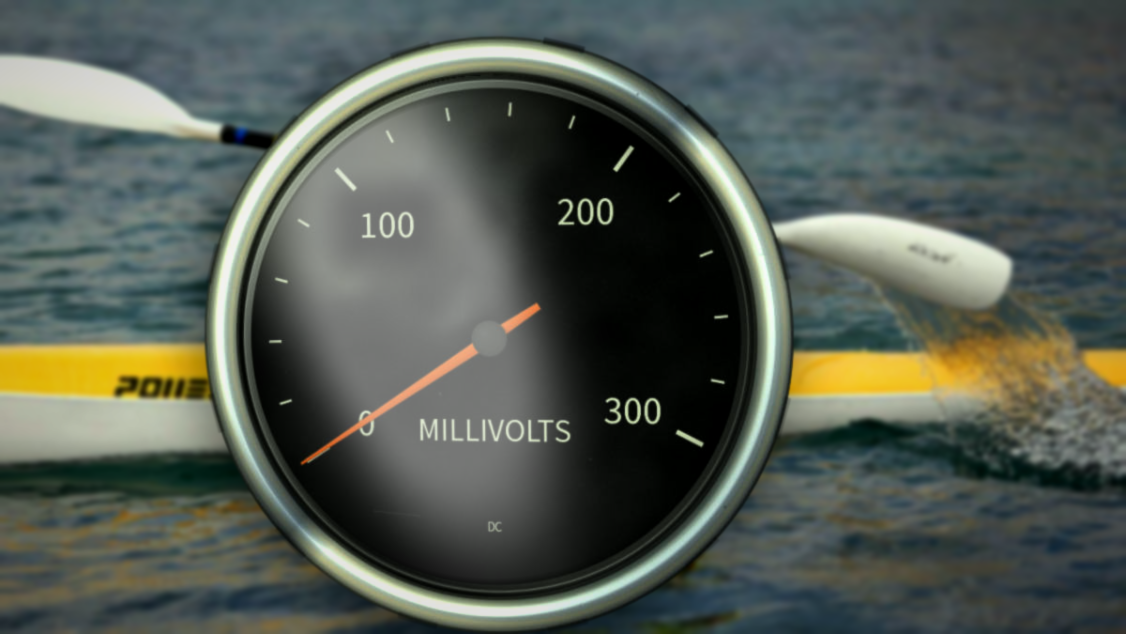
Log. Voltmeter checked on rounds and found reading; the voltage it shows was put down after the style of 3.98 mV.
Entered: 0 mV
